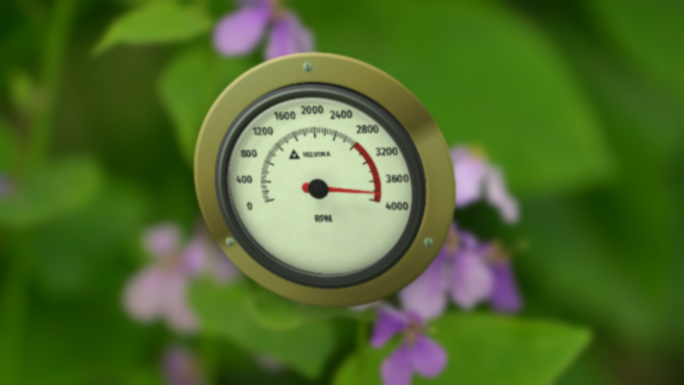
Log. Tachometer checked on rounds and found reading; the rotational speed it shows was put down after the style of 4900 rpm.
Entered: 3800 rpm
